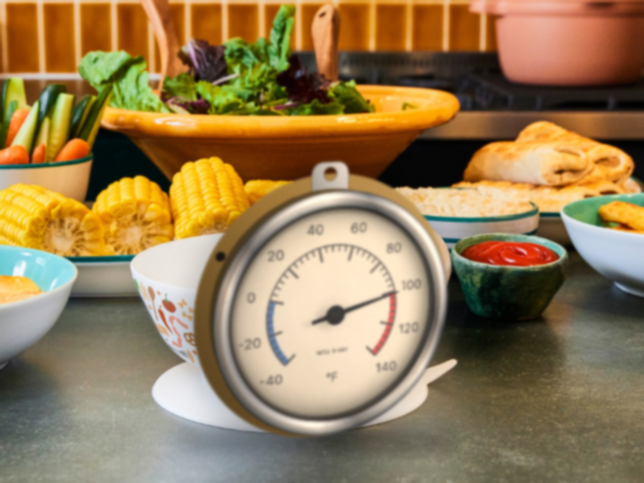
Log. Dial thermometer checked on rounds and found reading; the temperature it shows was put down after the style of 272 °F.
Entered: 100 °F
